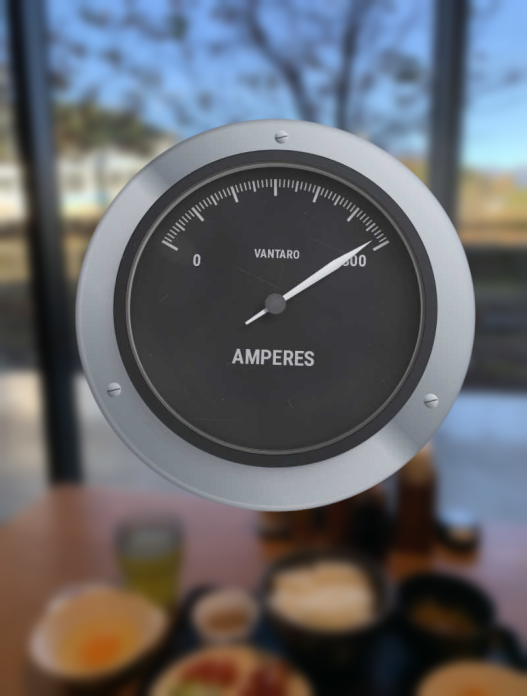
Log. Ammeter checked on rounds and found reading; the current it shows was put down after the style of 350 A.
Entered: 290 A
